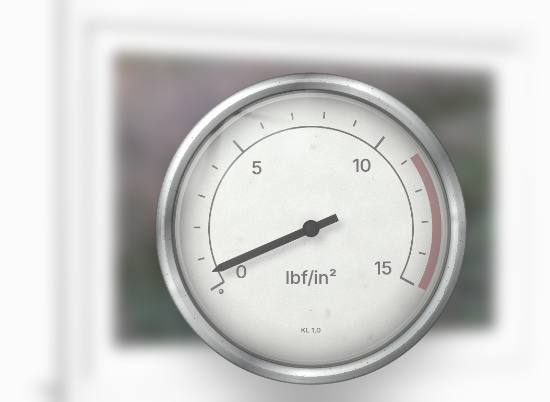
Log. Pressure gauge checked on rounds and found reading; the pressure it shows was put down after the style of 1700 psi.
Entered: 0.5 psi
